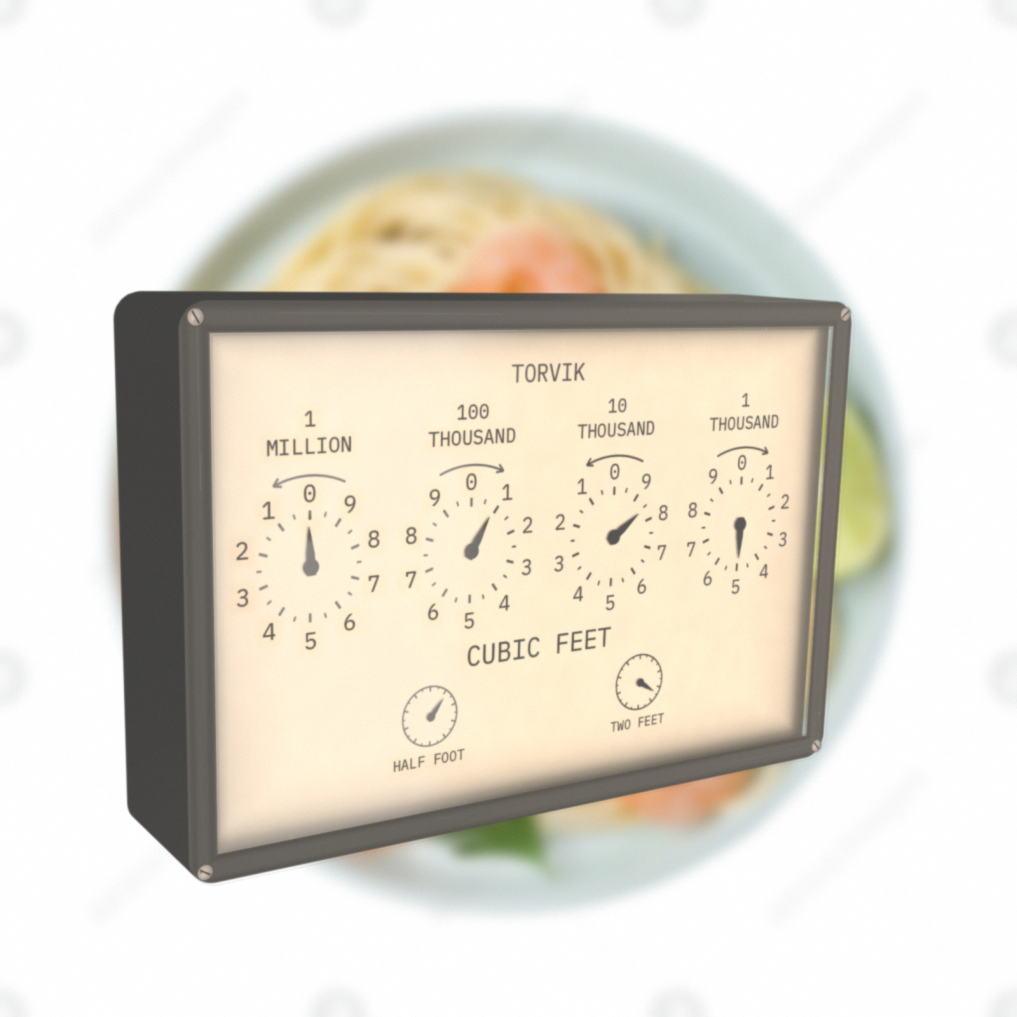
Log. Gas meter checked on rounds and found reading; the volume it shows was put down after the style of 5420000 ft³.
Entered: 8500 ft³
